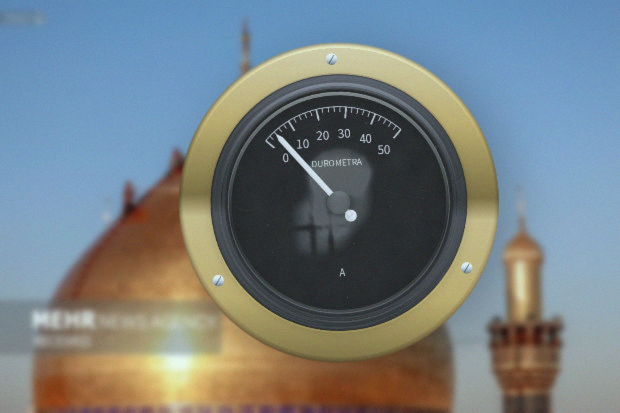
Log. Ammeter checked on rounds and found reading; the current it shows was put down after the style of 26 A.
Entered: 4 A
